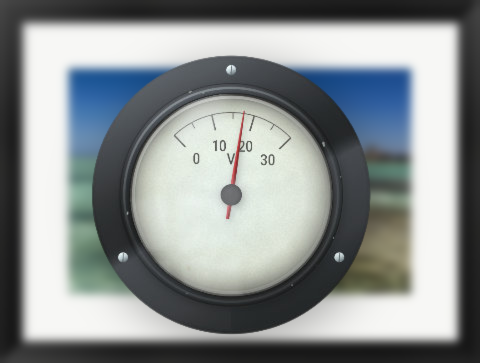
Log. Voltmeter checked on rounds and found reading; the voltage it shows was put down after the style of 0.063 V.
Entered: 17.5 V
